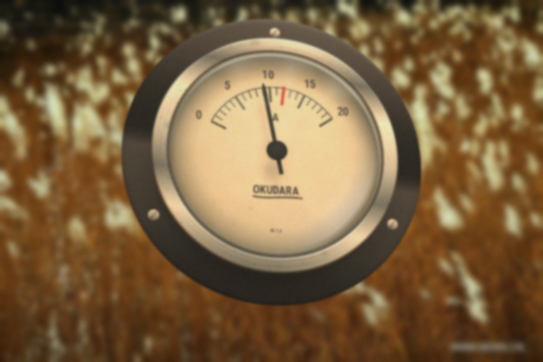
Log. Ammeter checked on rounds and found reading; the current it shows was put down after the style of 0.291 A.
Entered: 9 A
